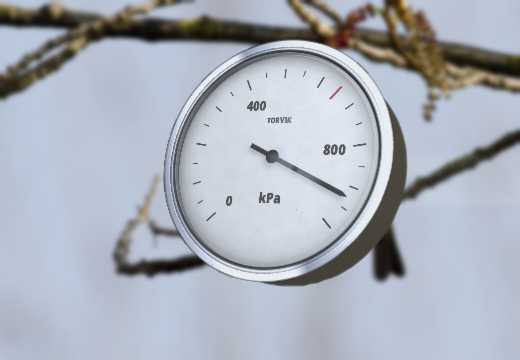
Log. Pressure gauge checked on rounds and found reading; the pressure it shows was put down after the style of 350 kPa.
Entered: 925 kPa
